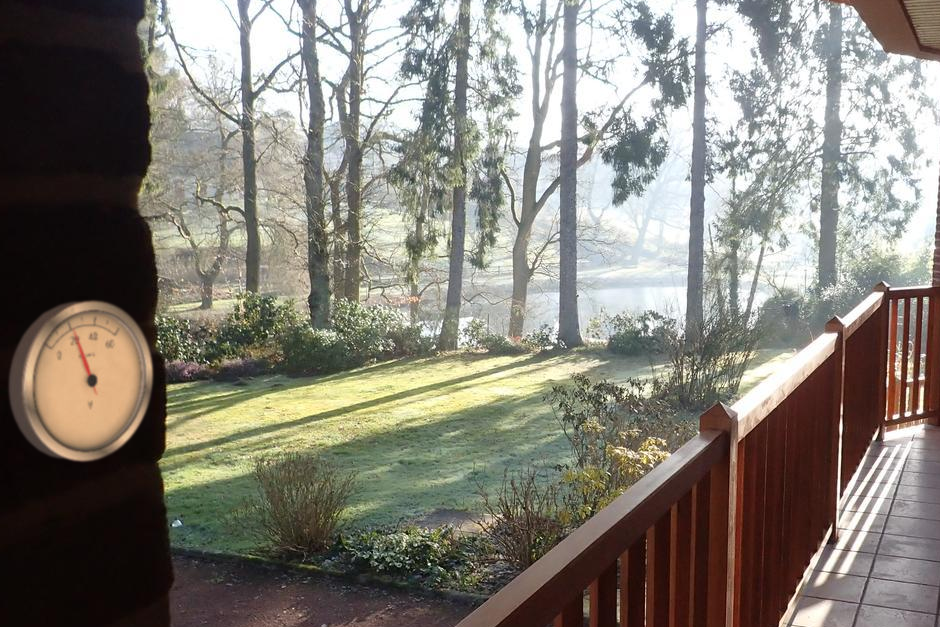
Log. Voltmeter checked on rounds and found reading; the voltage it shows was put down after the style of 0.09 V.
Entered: 20 V
